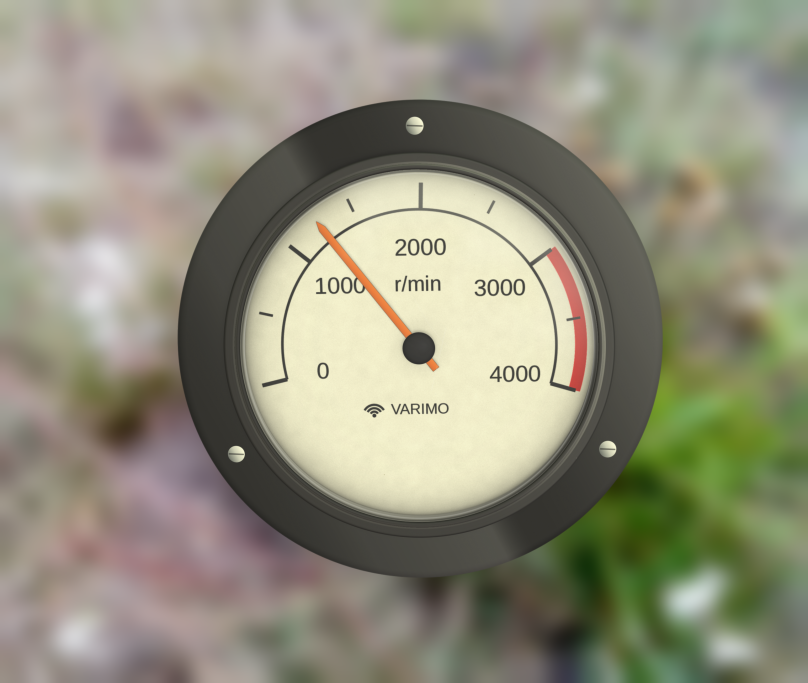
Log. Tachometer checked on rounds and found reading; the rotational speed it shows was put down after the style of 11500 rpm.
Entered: 1250 rpm
